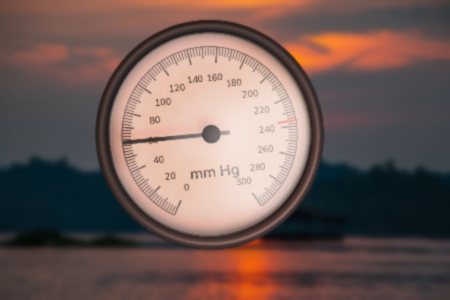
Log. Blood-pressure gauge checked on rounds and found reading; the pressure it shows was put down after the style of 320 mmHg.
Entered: 60 mmHg
